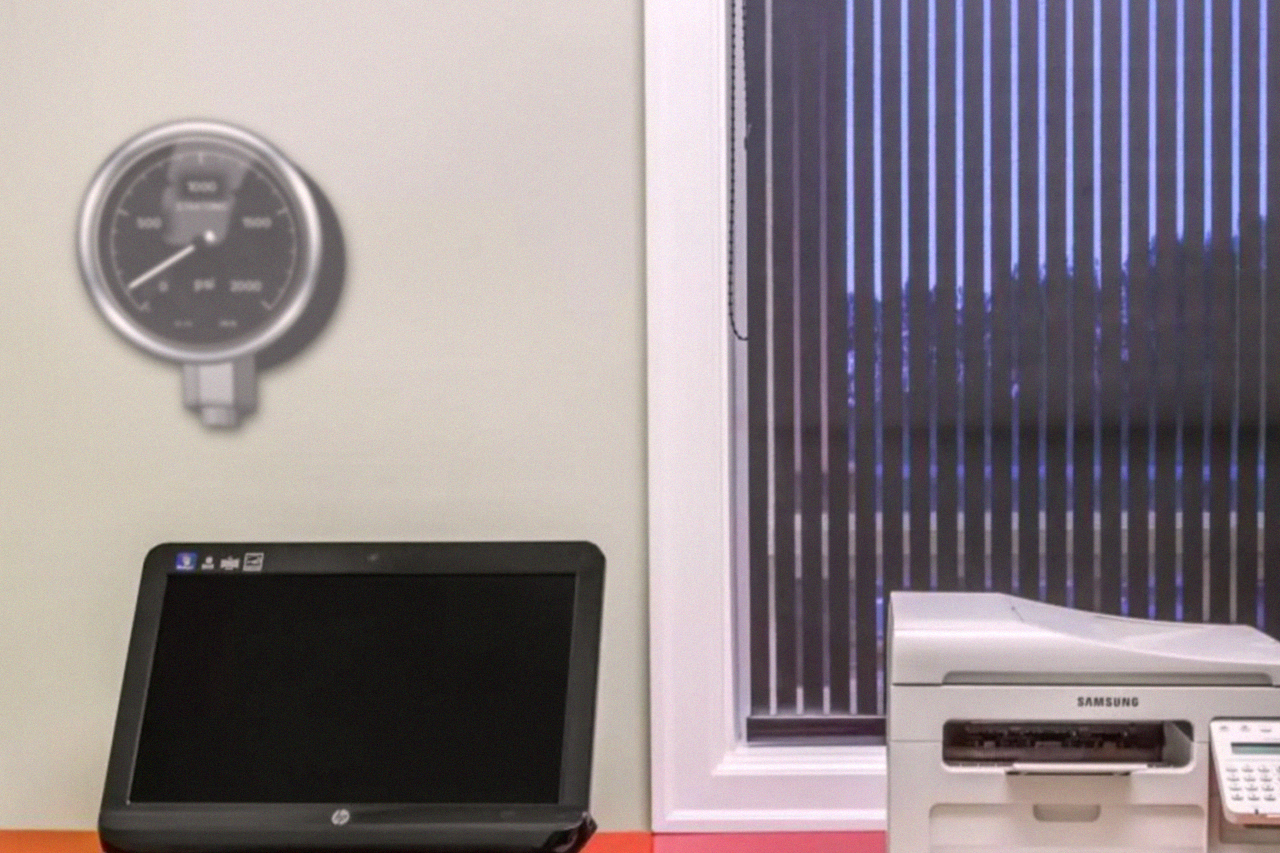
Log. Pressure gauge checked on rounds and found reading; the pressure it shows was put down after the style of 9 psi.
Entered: 100 psi
